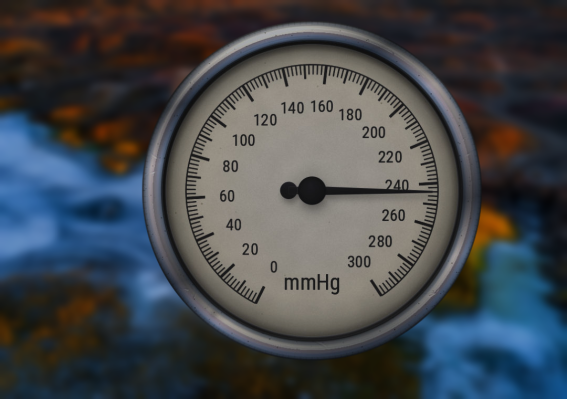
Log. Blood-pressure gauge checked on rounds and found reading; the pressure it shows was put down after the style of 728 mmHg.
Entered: 244 mmHg
